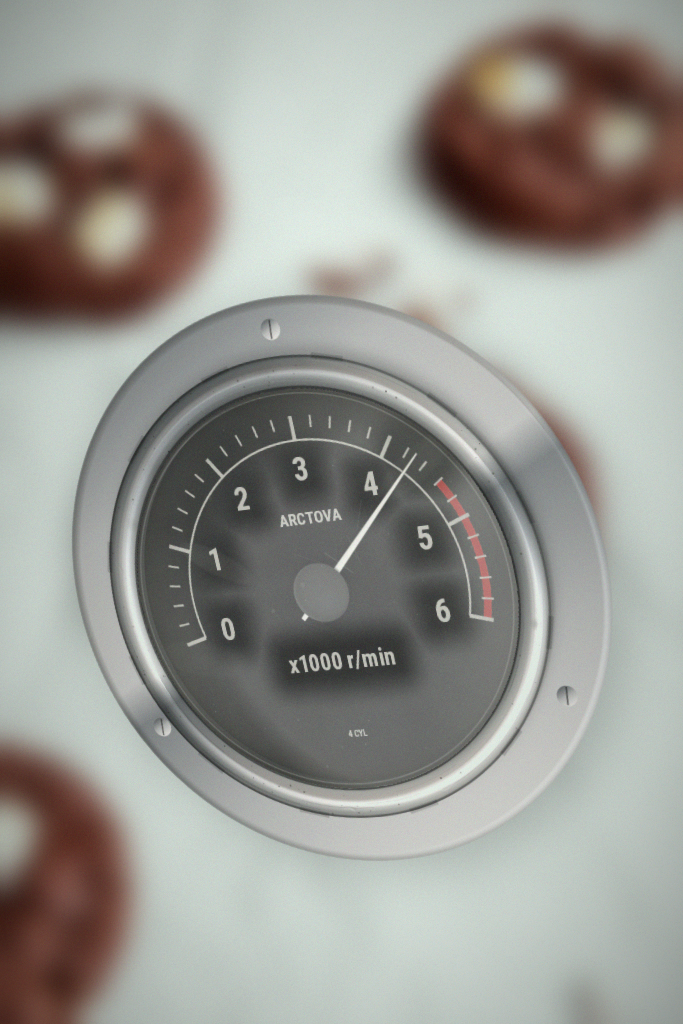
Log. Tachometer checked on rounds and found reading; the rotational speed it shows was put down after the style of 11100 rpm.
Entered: 4300 rpm
